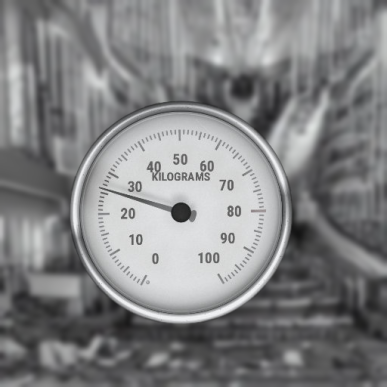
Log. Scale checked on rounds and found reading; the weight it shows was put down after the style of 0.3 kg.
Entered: 26 kg
